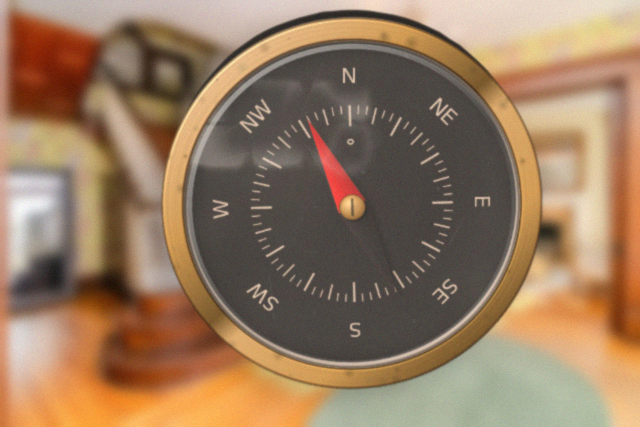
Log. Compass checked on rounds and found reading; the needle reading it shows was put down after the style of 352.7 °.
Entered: 335 °
